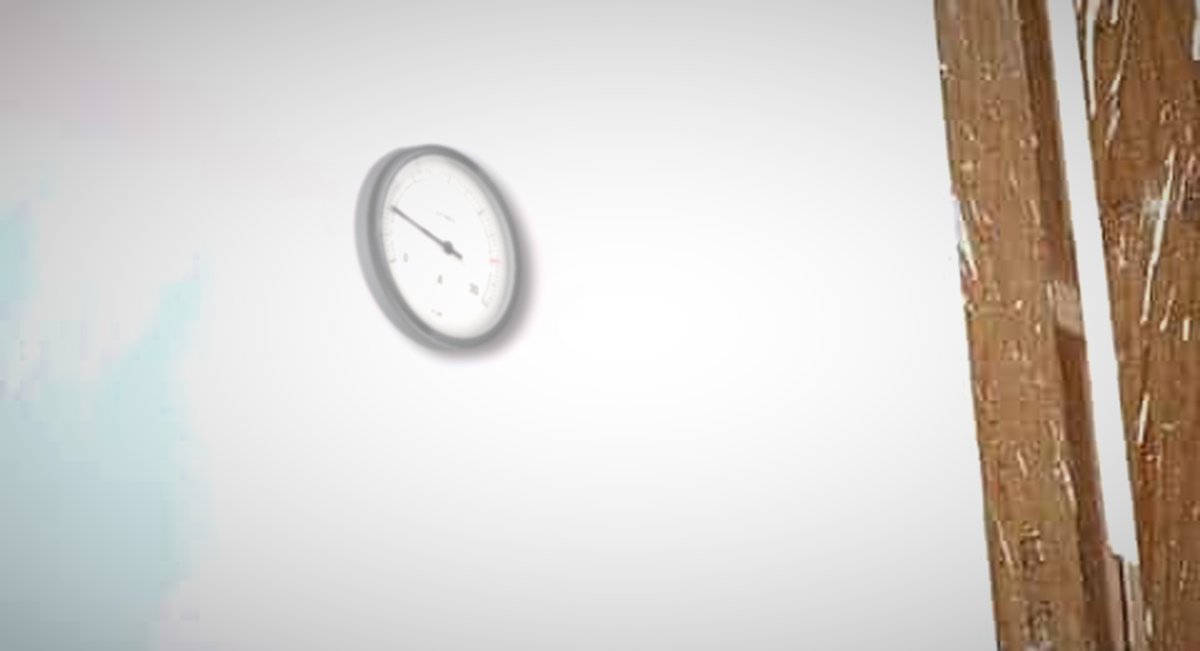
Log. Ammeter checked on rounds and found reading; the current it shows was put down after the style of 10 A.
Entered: 5 A
